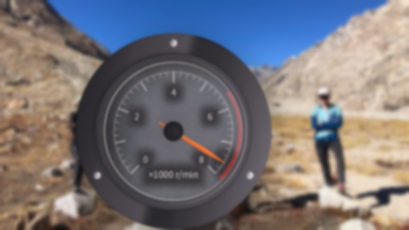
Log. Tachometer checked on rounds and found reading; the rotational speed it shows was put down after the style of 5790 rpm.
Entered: 7600 rpm
